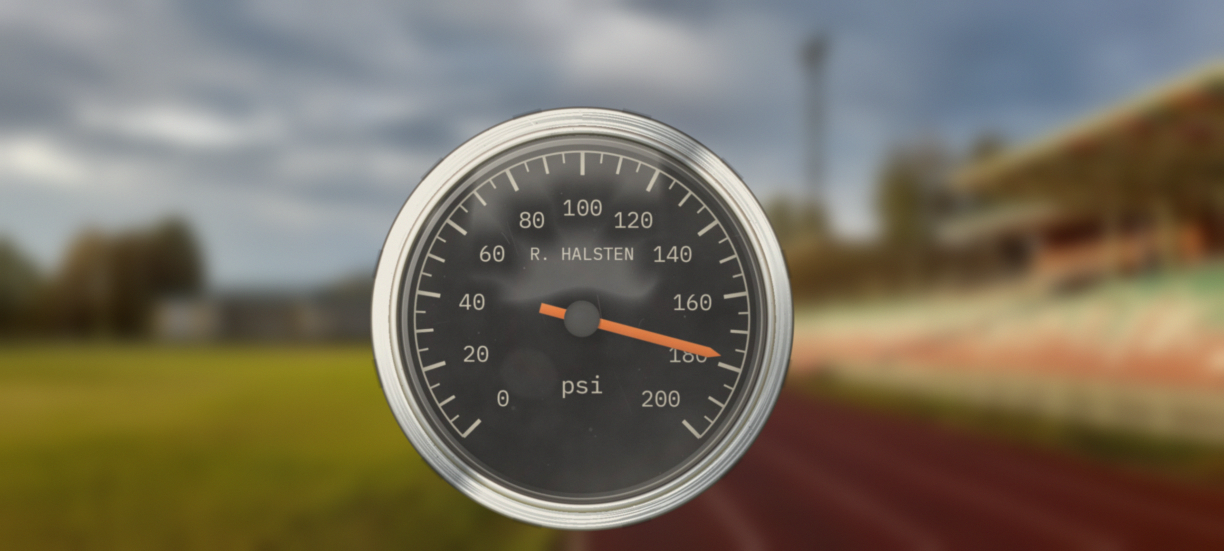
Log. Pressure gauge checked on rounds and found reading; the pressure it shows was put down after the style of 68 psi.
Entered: 177.5 psi
